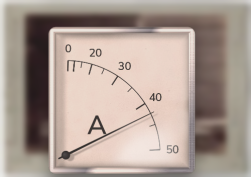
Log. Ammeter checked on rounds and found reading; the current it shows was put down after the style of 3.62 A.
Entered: 42.5 A
